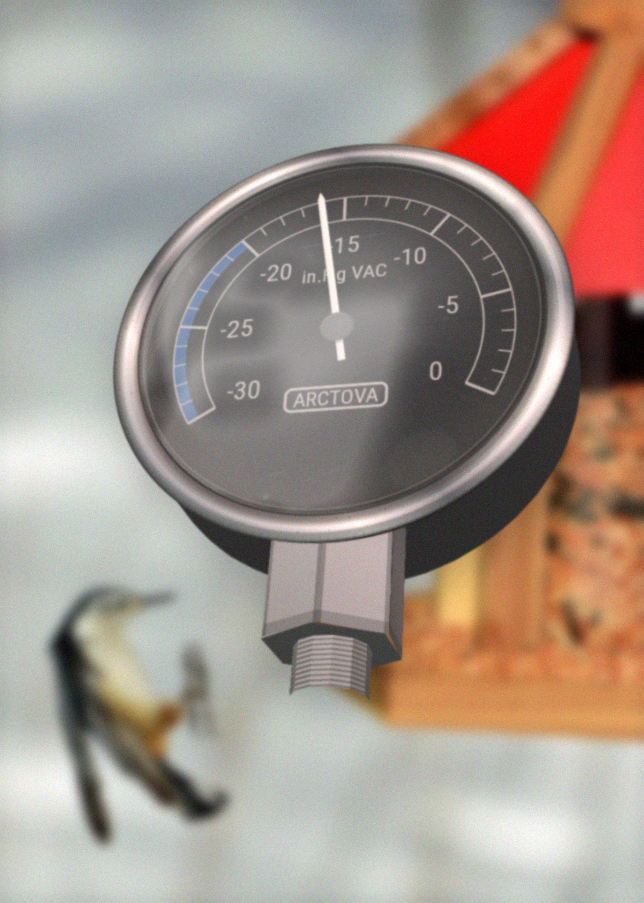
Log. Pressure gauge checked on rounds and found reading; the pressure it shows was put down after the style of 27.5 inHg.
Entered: -16 inHg
